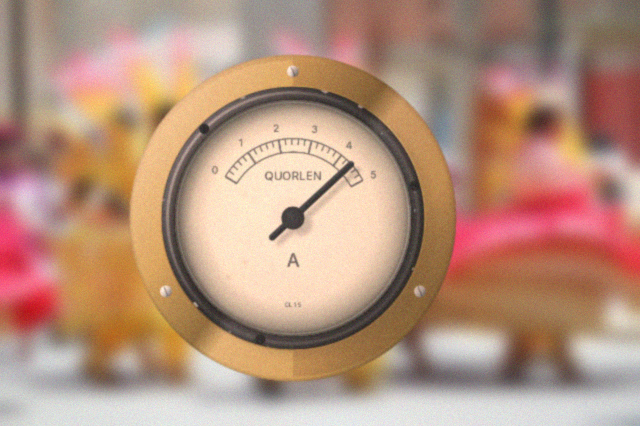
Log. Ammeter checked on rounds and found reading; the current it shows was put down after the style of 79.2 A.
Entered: 4.4 A
